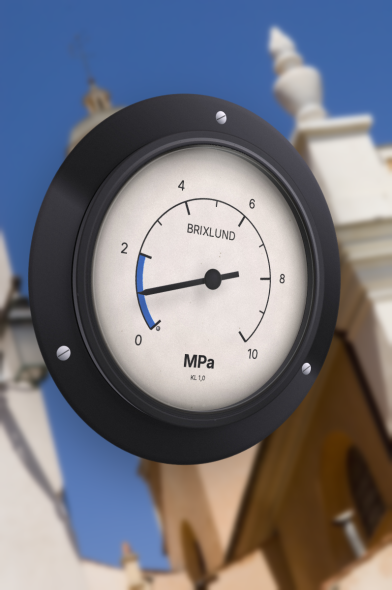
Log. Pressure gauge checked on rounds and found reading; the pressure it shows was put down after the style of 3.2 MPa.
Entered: 1 MPa
